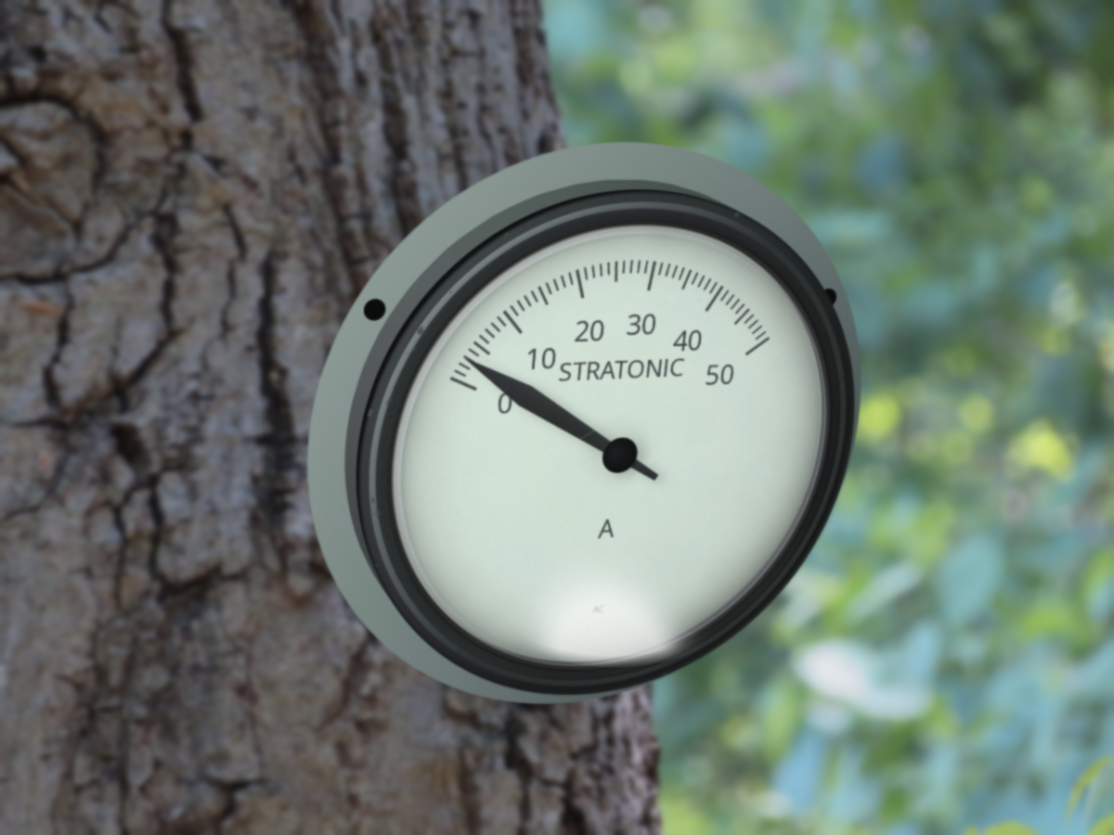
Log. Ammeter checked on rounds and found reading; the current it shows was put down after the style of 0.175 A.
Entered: 3 A
